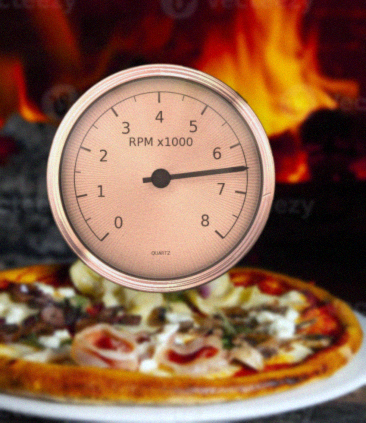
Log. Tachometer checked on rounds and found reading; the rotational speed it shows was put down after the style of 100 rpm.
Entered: 6500 rpm
